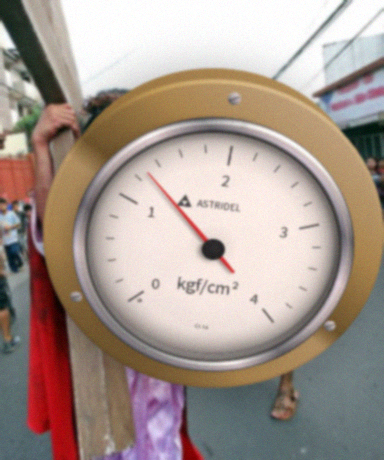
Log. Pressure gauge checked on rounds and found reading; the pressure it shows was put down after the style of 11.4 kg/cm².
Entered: 1.3 kg/cm²
